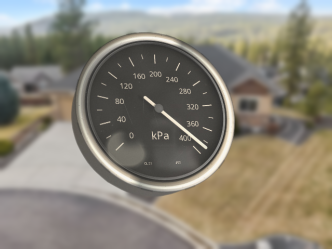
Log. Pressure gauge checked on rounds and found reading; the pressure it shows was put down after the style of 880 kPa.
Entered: 390 kPa
